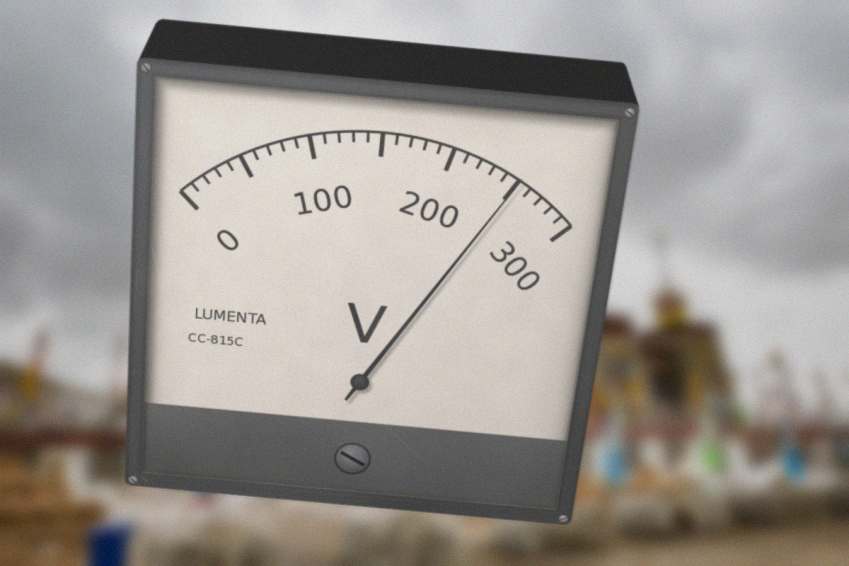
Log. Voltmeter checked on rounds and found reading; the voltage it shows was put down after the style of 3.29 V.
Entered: 250 V
